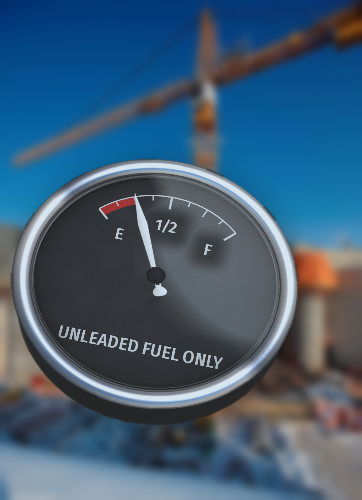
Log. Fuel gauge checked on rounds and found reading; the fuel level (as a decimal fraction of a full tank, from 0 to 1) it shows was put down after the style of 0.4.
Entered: 0.25
